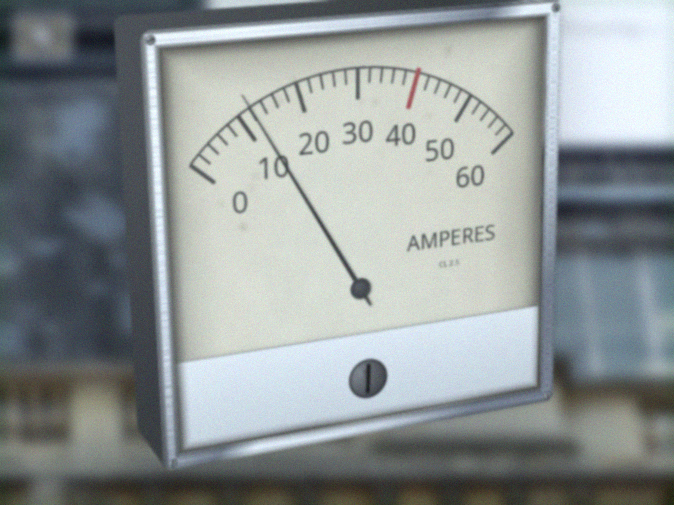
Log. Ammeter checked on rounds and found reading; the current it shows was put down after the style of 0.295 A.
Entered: 12 A
